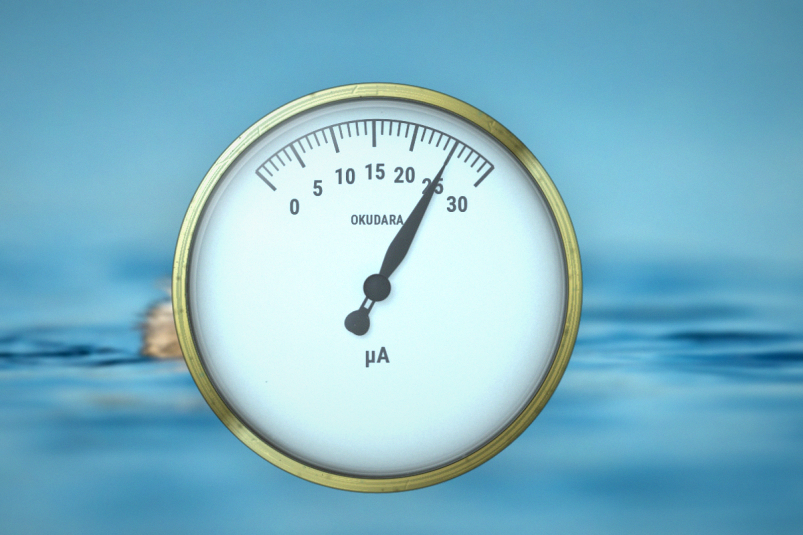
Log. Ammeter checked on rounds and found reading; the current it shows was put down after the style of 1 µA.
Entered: 25 µA
